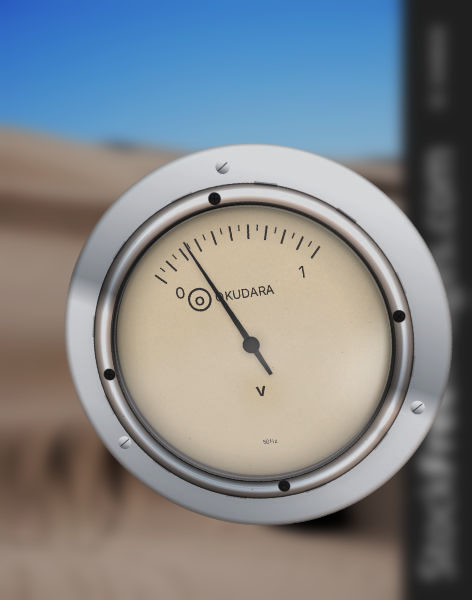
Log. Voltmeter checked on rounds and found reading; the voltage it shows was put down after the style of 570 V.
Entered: 0.25 V
